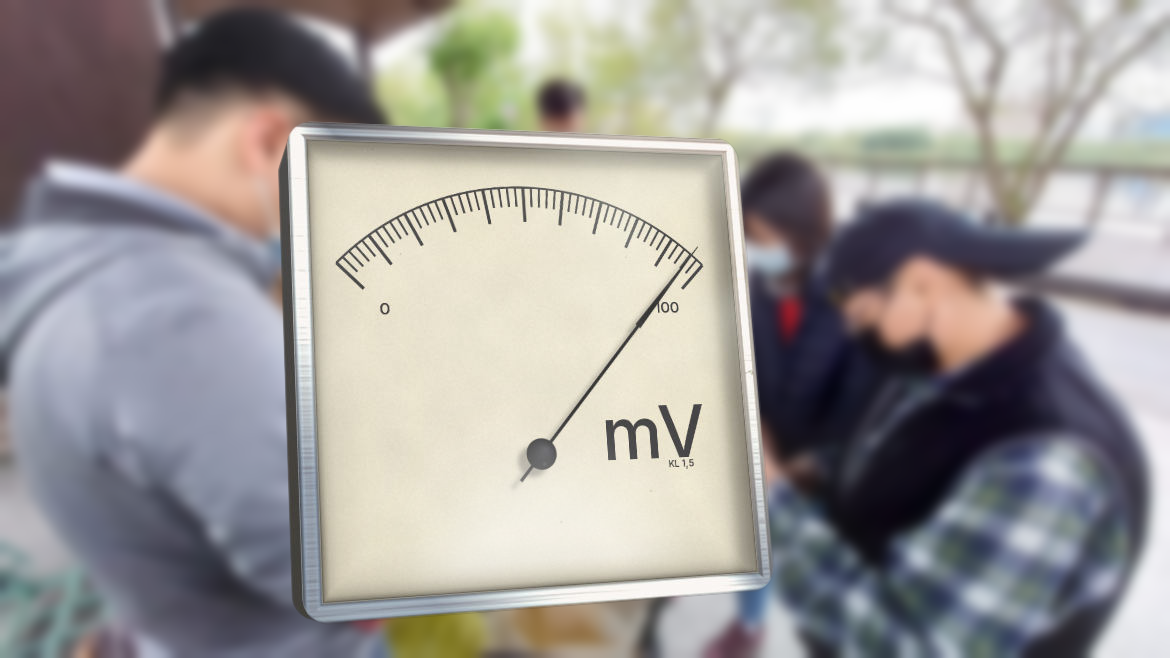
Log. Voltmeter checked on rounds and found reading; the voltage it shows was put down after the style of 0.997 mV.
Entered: 96 mV
